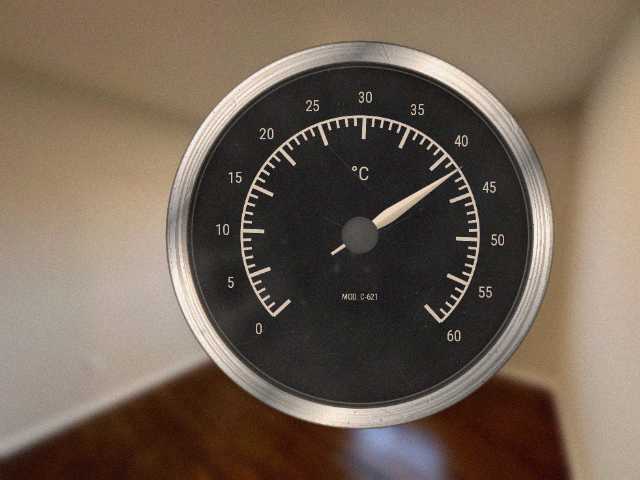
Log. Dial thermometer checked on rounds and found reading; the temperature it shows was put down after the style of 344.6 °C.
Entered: 42 °C
